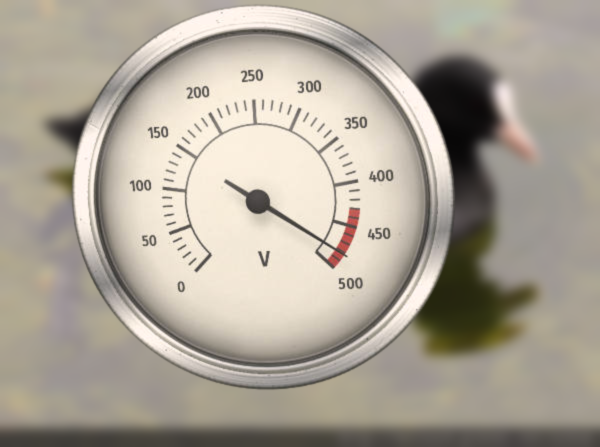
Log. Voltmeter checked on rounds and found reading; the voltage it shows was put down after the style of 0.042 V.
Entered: 480 V
